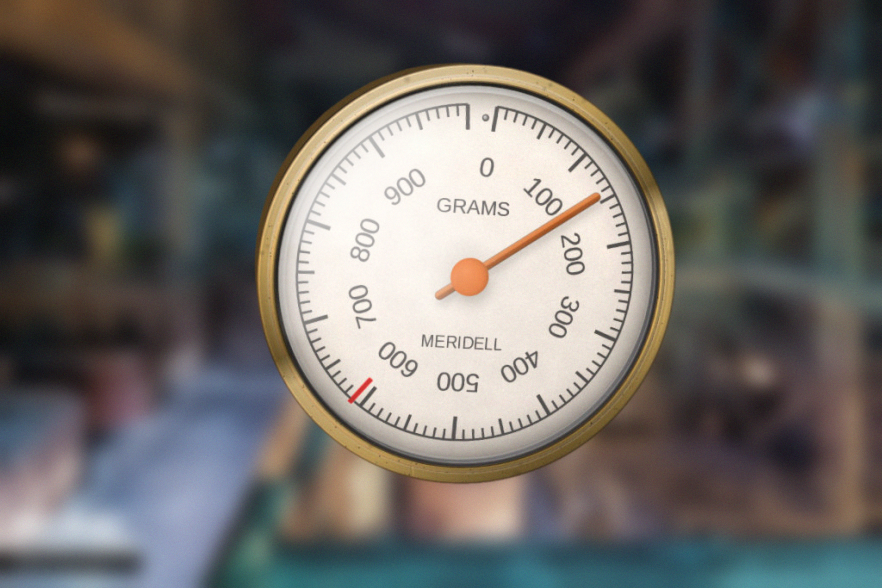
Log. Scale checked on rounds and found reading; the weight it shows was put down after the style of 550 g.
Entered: 140 g
